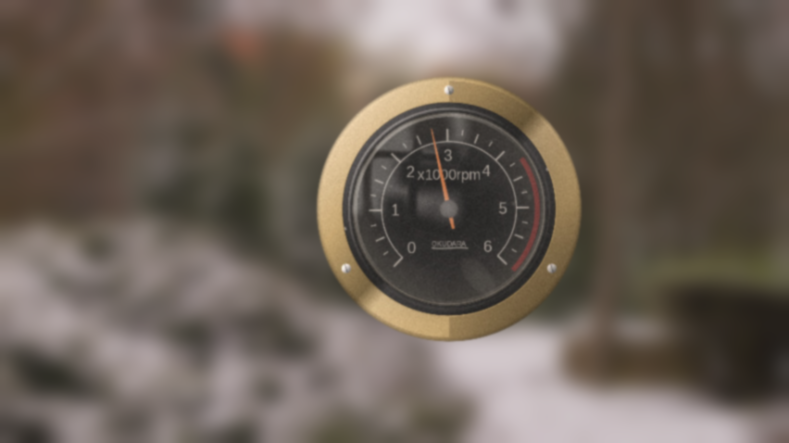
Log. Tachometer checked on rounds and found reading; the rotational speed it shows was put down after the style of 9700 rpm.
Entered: 2750 rpm
